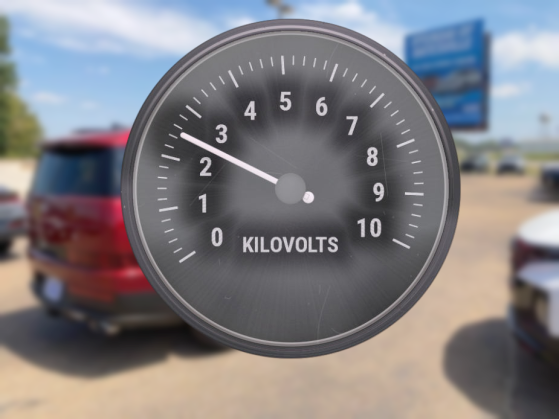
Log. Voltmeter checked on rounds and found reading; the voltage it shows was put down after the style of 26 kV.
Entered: 2.5 kV
